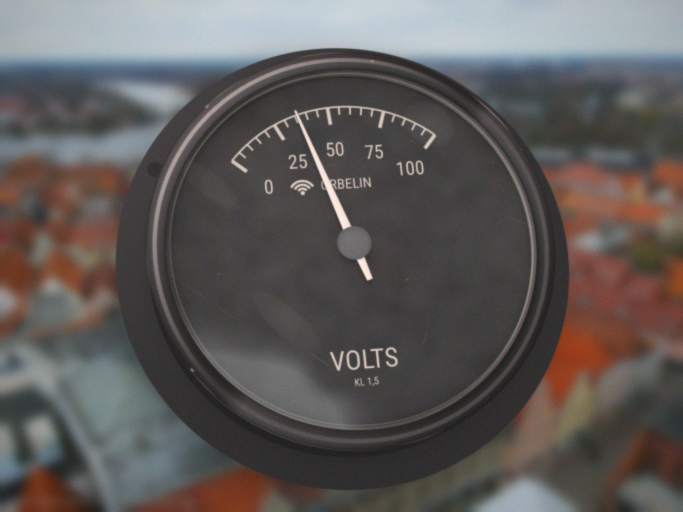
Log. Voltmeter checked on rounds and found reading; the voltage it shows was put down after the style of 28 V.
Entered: 35 V
